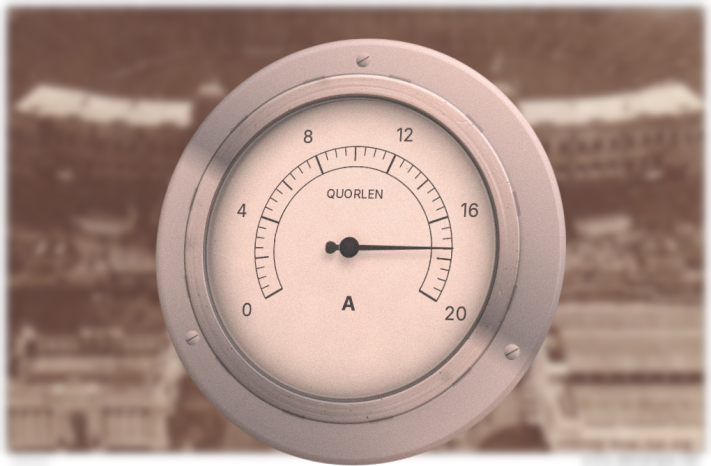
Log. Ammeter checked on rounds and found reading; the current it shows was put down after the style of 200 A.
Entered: 17.5 A
